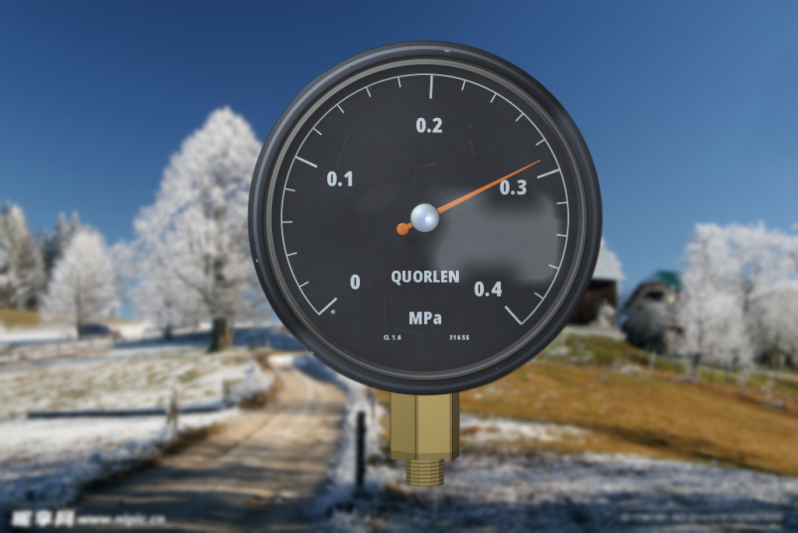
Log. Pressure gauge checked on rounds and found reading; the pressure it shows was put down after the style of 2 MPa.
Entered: 0.29 MPa
